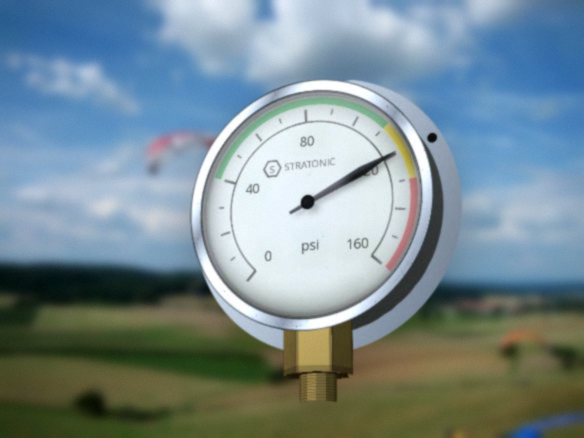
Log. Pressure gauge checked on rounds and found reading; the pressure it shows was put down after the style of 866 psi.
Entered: 120 psi
